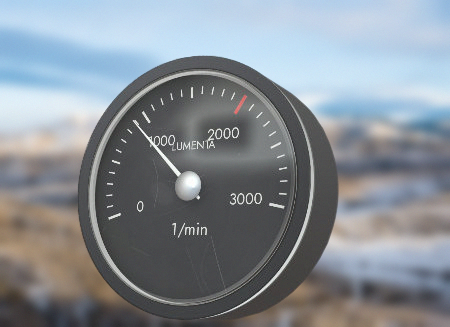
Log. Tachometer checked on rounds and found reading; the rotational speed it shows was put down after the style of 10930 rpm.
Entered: 900 rpm
